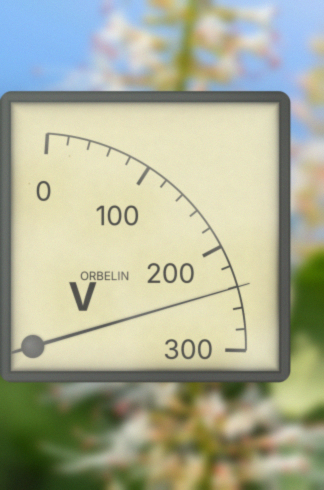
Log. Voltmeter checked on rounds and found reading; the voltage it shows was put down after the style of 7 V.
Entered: 240 V
